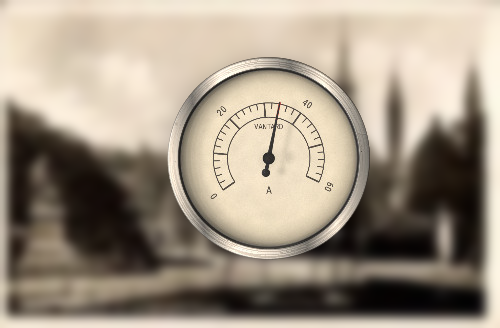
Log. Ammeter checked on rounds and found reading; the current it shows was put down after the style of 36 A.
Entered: 34 A
